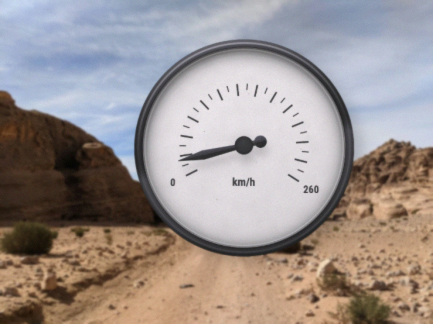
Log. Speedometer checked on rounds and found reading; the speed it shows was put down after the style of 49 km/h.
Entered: 15 km/h
